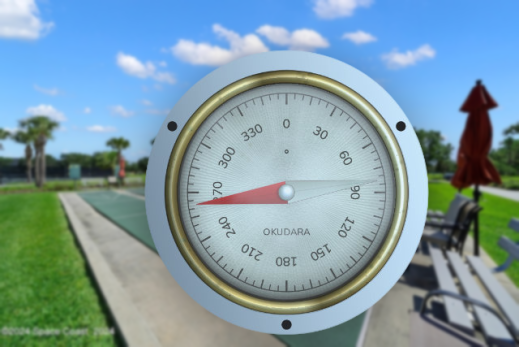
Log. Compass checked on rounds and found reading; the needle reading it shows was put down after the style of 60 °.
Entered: 262.5 °
